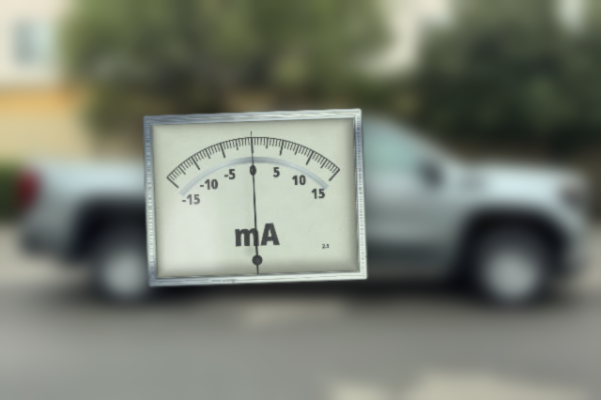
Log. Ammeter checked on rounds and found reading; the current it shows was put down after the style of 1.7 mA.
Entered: 0 mA
